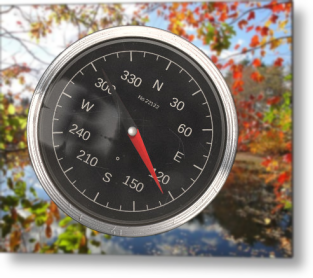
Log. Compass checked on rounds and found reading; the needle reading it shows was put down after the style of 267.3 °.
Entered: 125 °
